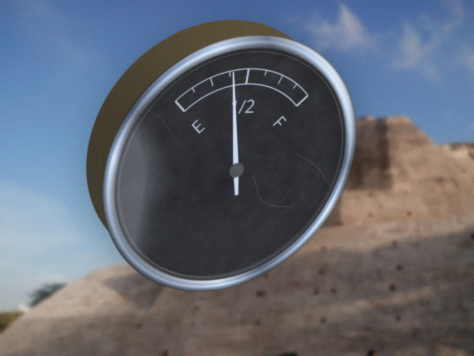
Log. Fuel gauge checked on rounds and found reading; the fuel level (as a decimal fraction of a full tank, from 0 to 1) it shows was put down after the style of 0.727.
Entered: 0.375
